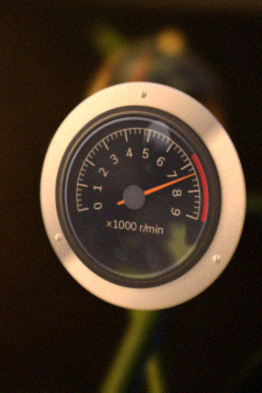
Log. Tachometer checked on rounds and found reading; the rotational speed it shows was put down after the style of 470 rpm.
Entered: 7400 rpm
